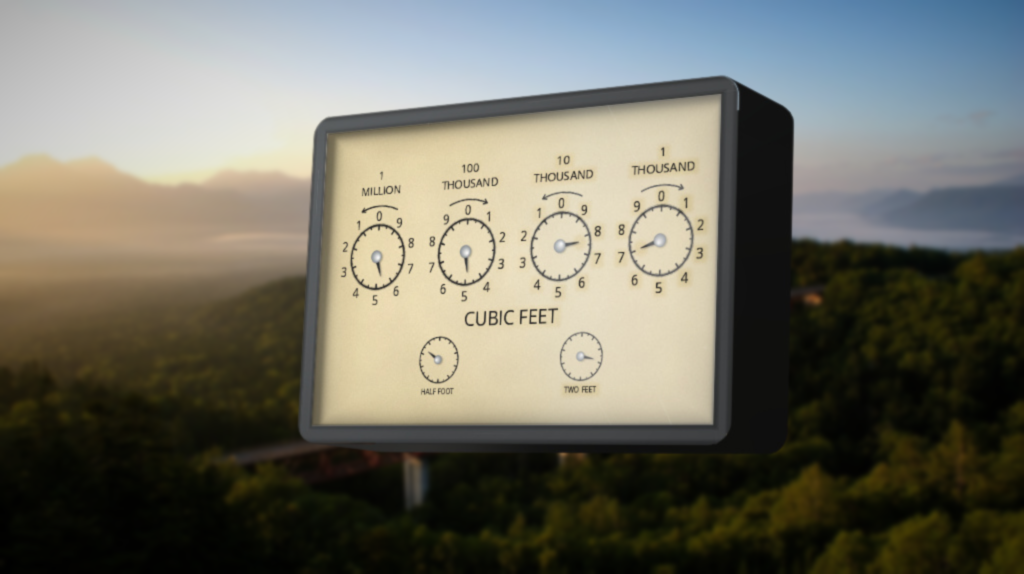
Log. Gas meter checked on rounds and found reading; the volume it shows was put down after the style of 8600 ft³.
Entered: 547700 ft³
